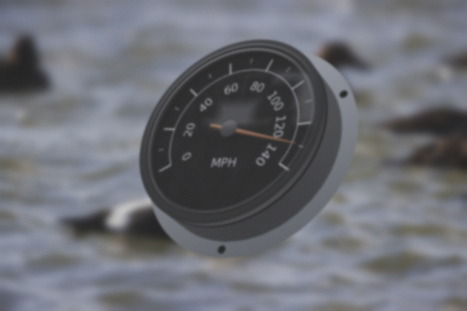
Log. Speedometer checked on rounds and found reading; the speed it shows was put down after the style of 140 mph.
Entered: 130 mph
